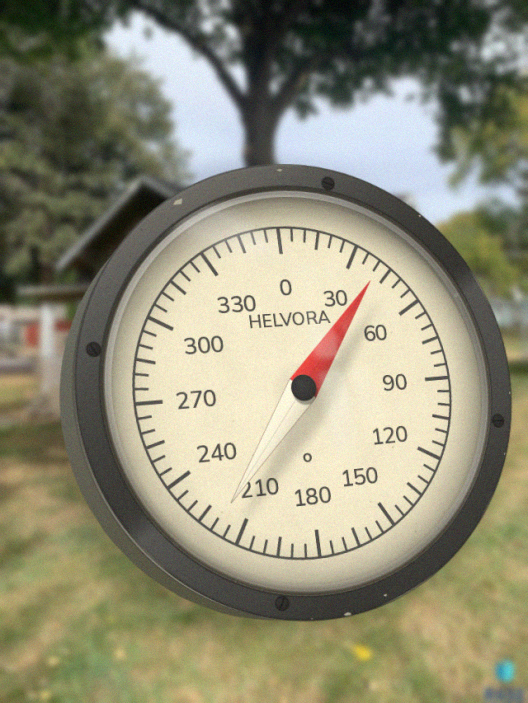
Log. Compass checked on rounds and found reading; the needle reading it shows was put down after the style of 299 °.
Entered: 40 °
